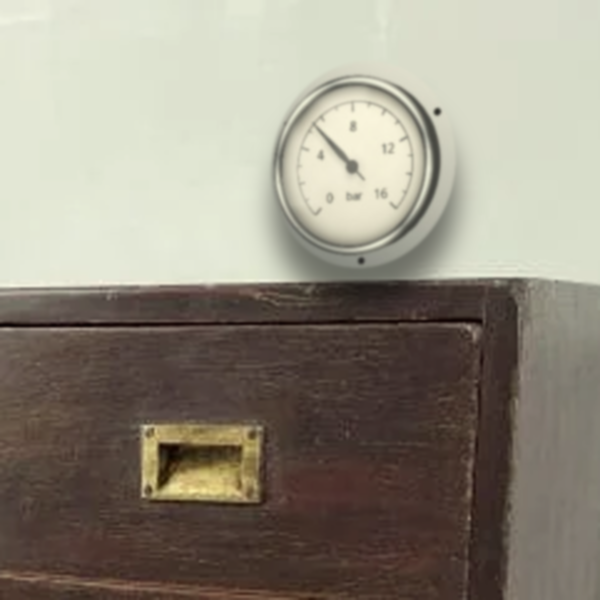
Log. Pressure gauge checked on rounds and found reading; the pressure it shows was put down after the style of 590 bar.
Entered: 5.5 bar
